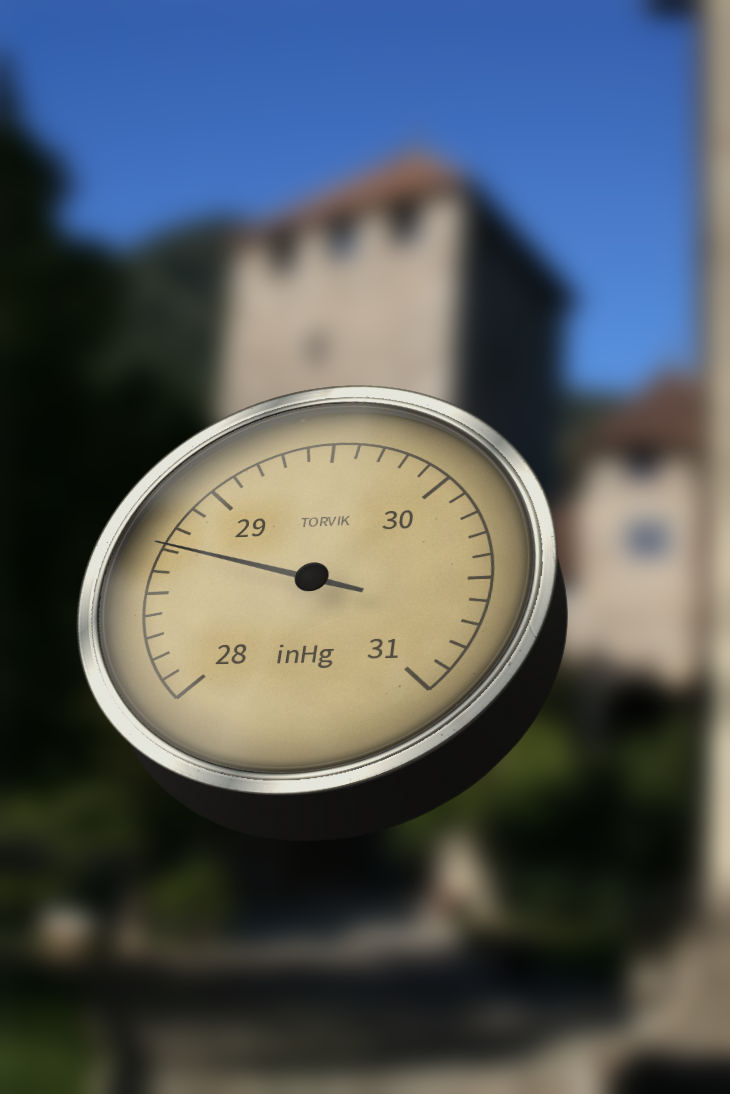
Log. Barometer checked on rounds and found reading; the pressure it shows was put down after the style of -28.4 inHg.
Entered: 28.7 inHg
